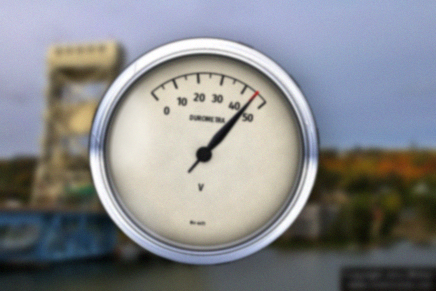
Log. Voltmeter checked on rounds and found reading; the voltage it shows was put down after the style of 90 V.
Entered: 45 V
